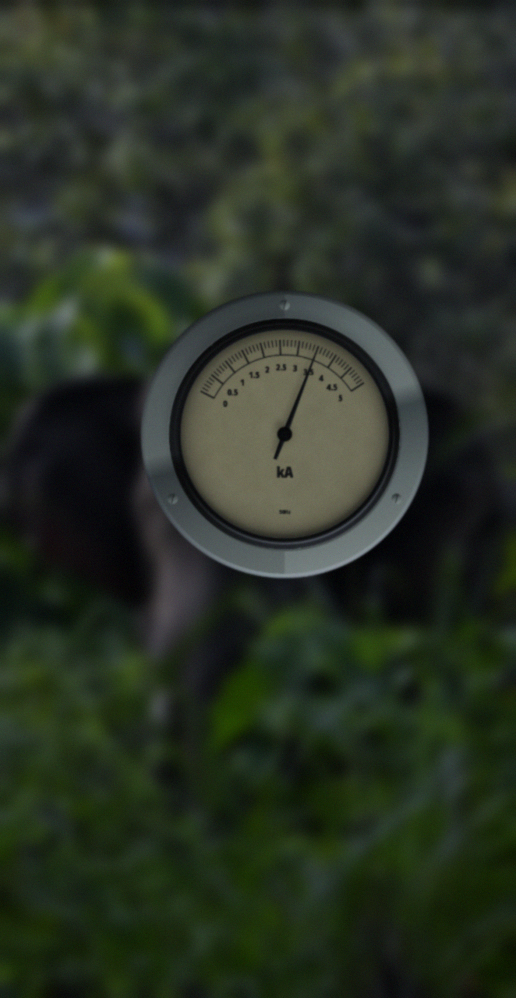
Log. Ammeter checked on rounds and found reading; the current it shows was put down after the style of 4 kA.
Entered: 3.5 kA
